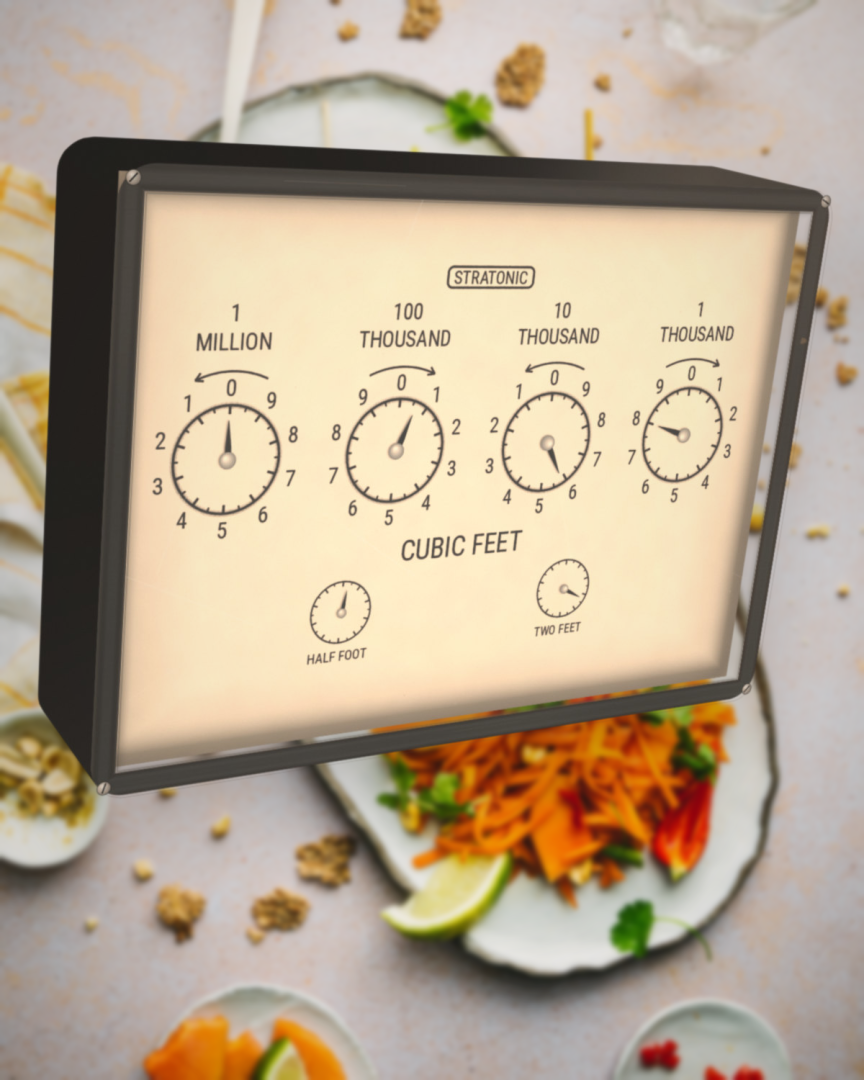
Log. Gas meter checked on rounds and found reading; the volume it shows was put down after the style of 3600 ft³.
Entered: 5800 ft³
